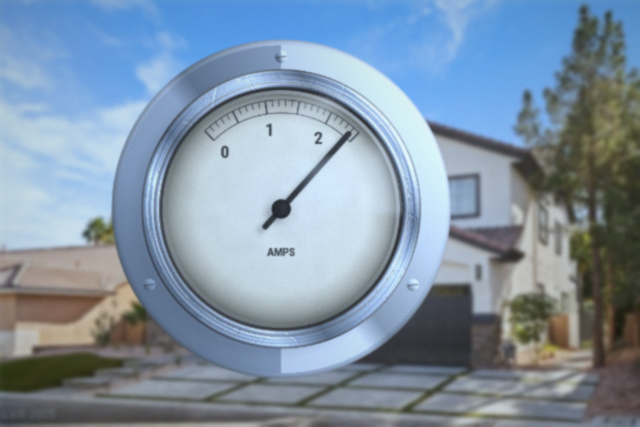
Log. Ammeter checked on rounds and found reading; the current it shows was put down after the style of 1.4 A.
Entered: 2.4 A
